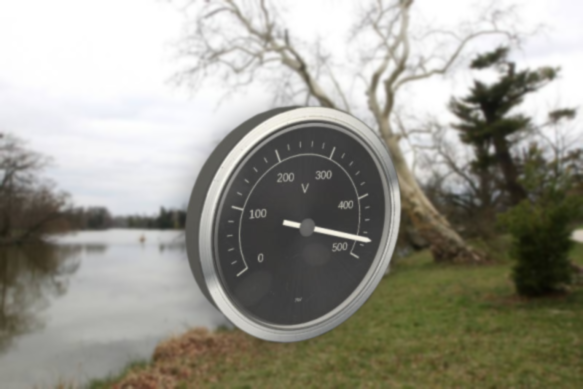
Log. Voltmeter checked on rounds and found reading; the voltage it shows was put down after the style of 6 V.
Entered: 470 V
